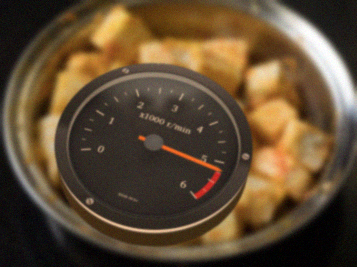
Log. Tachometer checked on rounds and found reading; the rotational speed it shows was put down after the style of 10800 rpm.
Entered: 5250 rpm
